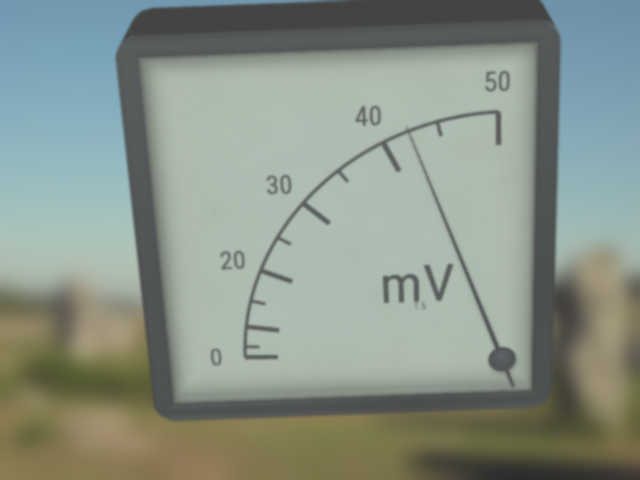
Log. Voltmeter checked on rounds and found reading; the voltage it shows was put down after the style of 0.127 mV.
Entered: 42.5 mV
